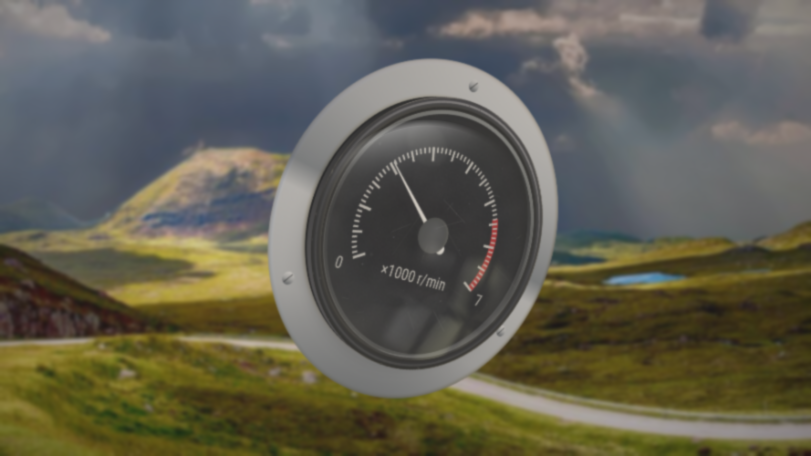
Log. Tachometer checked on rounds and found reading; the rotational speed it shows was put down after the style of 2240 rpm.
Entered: 2000 rpm
